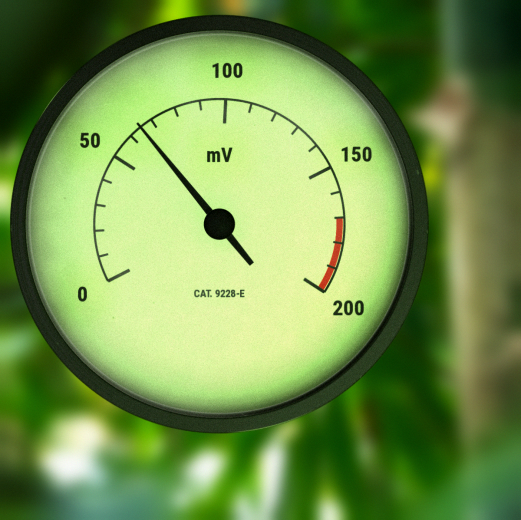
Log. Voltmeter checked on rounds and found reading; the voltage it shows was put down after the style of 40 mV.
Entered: 65 mV
